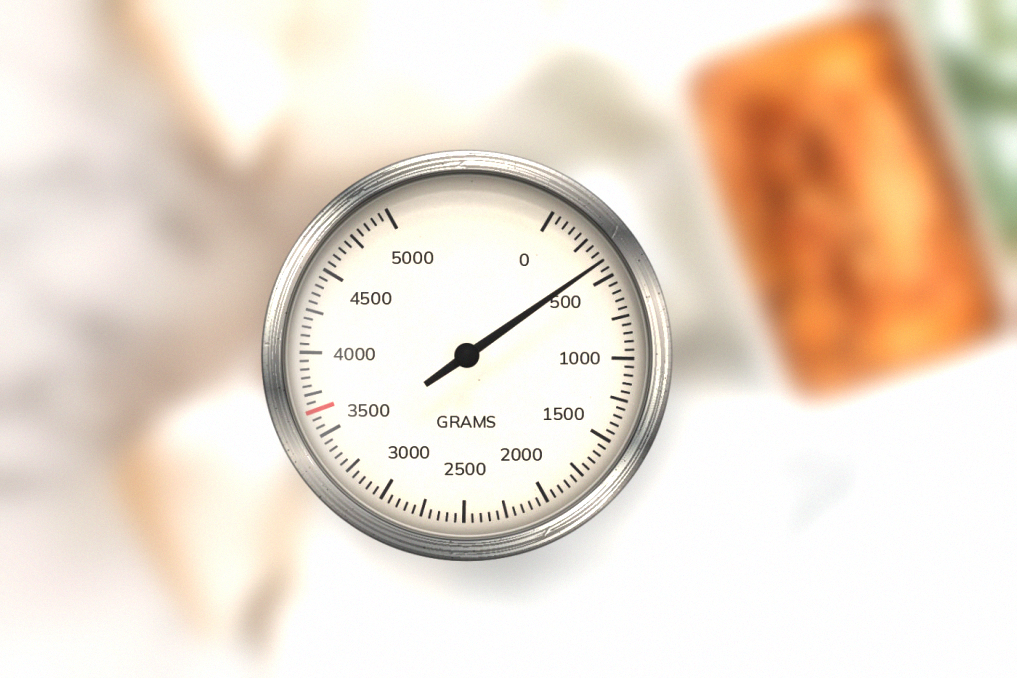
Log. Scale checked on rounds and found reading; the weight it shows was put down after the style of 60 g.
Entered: 400 g
